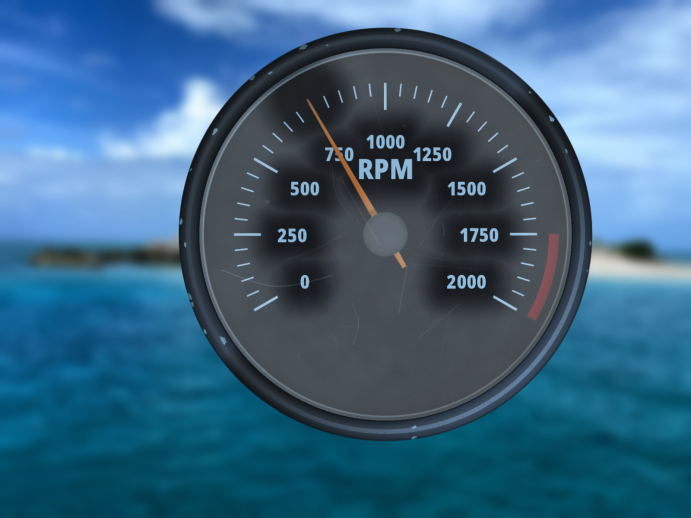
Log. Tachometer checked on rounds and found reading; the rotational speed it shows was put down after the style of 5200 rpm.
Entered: 750 rpm
